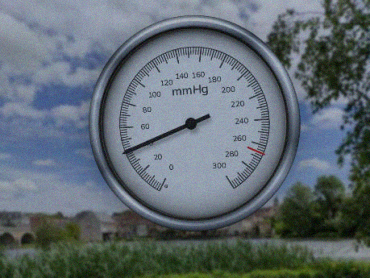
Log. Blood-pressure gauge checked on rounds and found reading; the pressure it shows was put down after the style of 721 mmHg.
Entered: 40 mmHg
